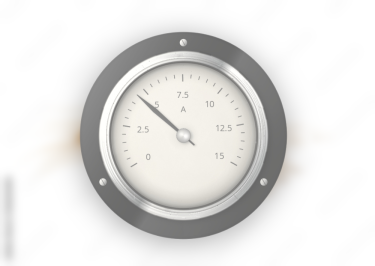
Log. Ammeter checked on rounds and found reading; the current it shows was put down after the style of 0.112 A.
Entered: 4.5 A
